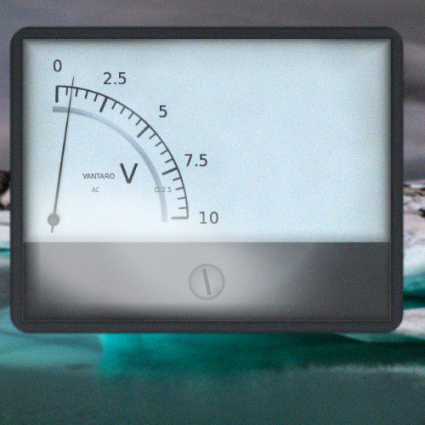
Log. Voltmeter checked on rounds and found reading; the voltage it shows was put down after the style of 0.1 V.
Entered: 0.75 V
